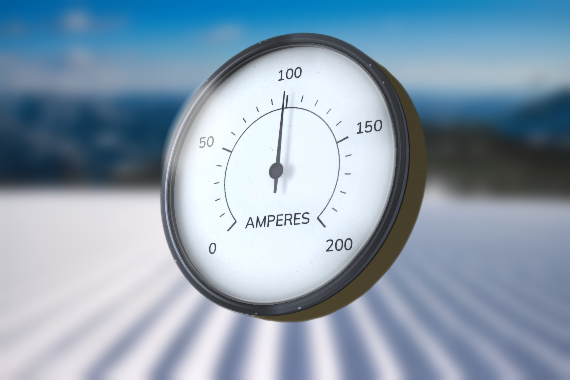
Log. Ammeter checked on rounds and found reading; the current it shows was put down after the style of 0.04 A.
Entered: 100 A
